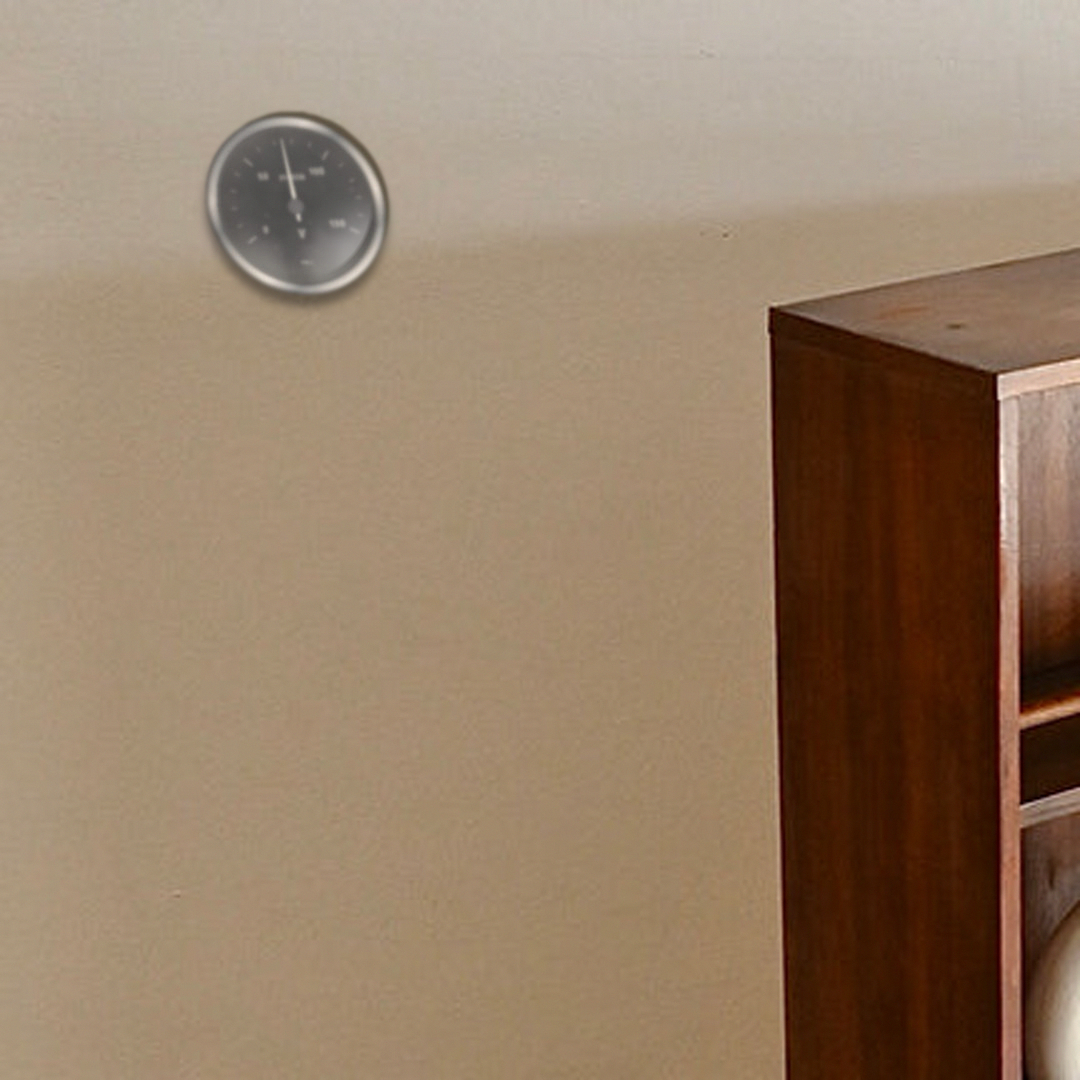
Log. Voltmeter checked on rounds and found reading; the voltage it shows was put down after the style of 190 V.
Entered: 75 V
